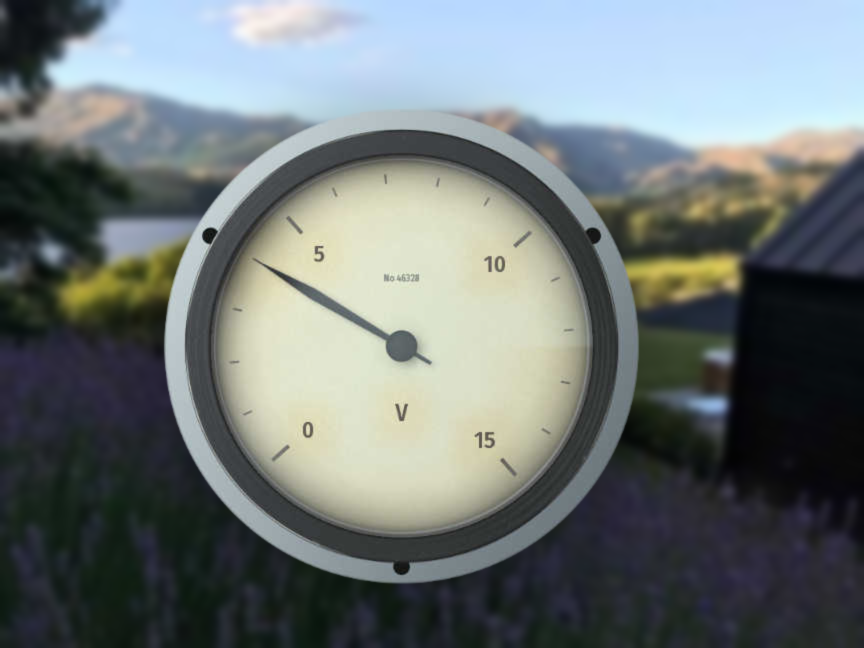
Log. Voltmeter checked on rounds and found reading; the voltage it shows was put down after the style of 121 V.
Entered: 4 V
